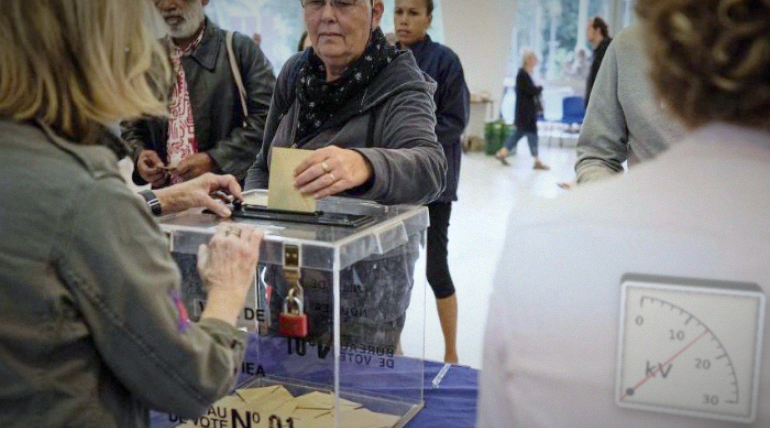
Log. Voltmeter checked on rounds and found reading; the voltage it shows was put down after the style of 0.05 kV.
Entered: 14 kV
